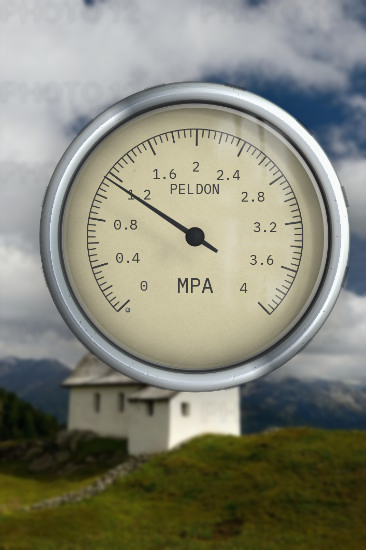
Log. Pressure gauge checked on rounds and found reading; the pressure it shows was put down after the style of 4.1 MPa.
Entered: 1.15 MPa
